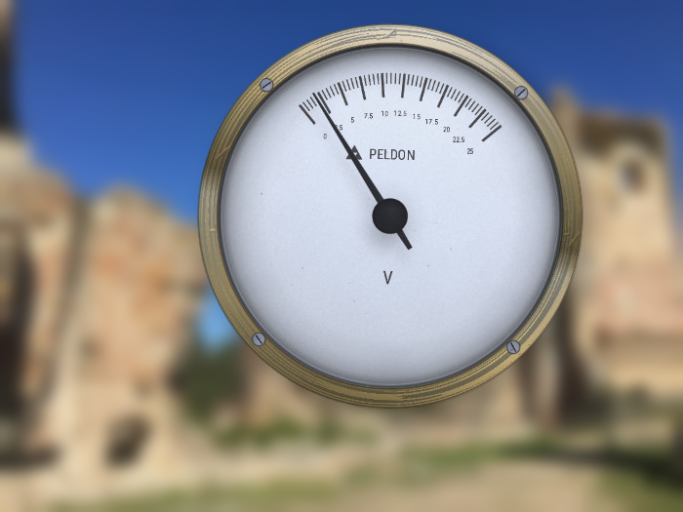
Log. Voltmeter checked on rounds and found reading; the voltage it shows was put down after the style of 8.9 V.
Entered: 2 V
